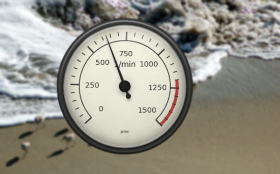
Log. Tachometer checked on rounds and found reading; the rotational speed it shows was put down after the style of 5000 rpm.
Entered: 625 rpm
